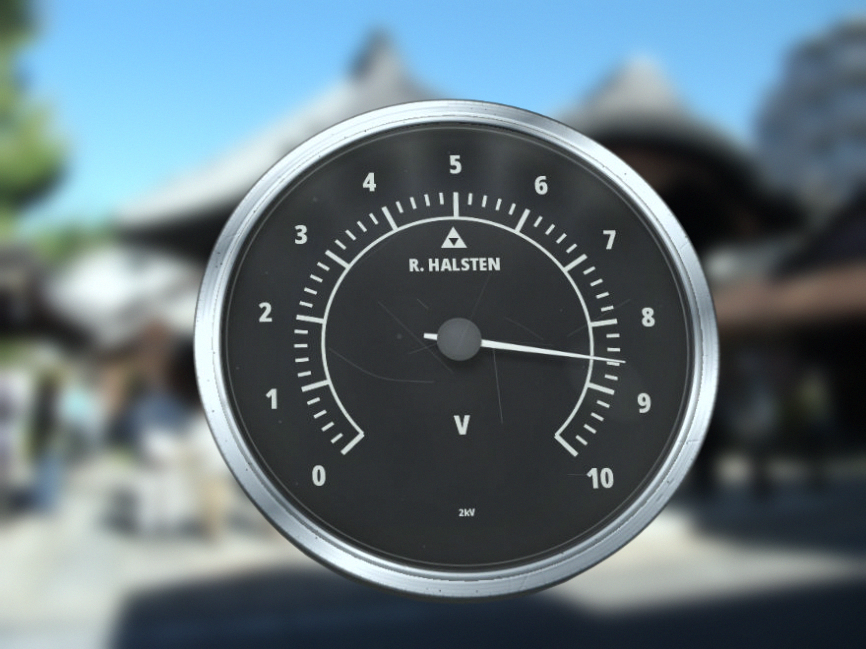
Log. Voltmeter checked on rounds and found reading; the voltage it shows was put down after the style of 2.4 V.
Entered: 8.6 V
